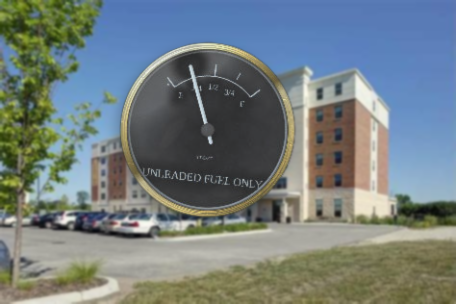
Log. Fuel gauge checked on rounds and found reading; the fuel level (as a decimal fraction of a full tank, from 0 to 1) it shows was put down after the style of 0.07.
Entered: 0.25
